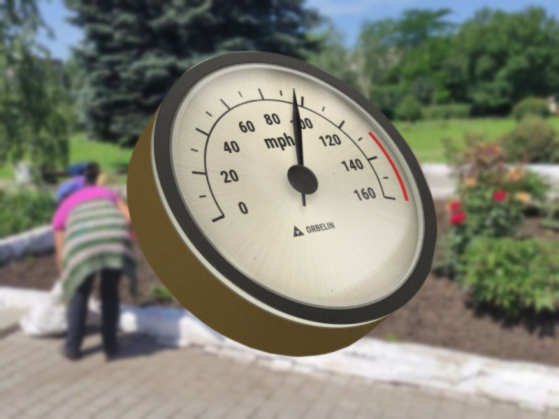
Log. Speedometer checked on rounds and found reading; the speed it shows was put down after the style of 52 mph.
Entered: 95 mph
